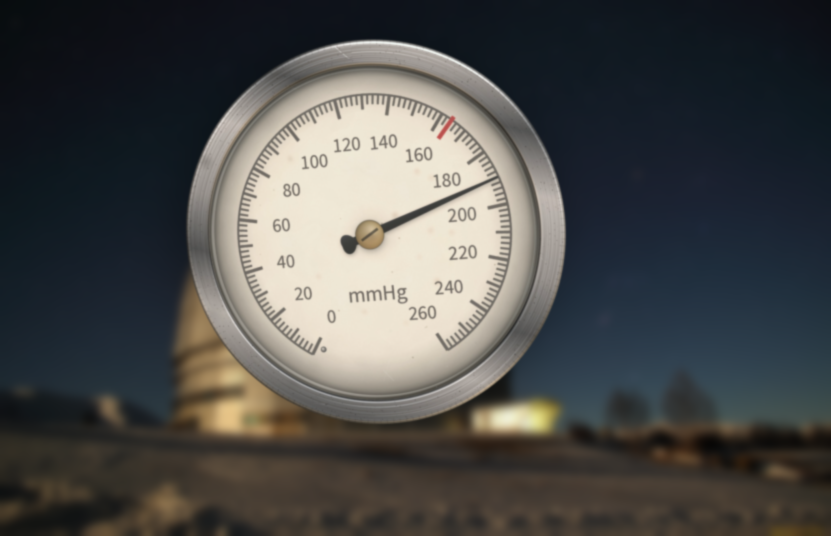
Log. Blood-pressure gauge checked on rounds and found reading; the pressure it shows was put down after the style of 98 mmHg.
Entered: 190 mmHg
